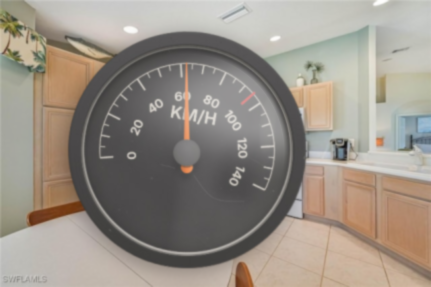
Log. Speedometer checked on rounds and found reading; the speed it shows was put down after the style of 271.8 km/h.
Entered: 62.5 km/h
